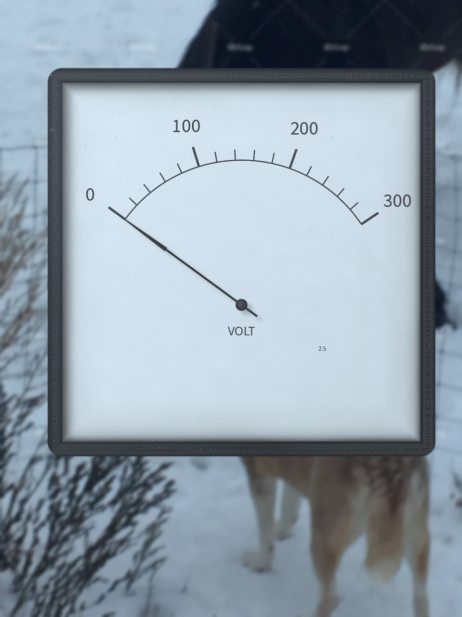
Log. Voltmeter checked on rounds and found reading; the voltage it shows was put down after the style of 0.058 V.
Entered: 0 V
